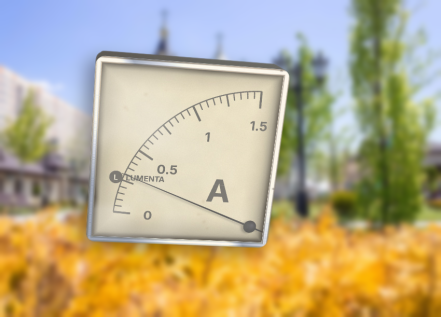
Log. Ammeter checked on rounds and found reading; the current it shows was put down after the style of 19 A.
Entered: 0.3 A
